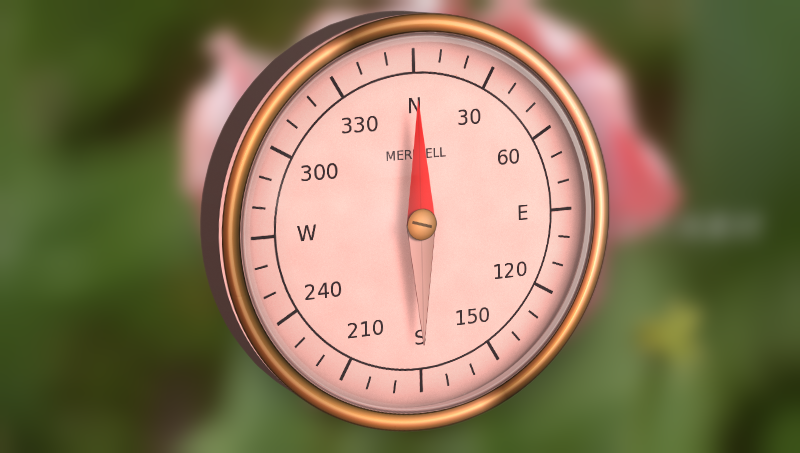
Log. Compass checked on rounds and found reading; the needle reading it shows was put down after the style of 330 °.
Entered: 0 °
